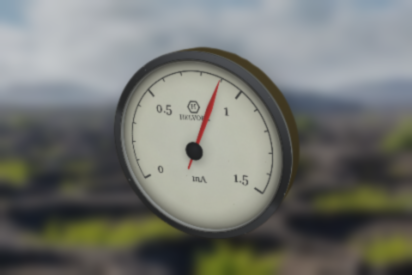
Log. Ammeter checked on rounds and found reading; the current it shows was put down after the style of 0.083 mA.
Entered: 0.9 mA
